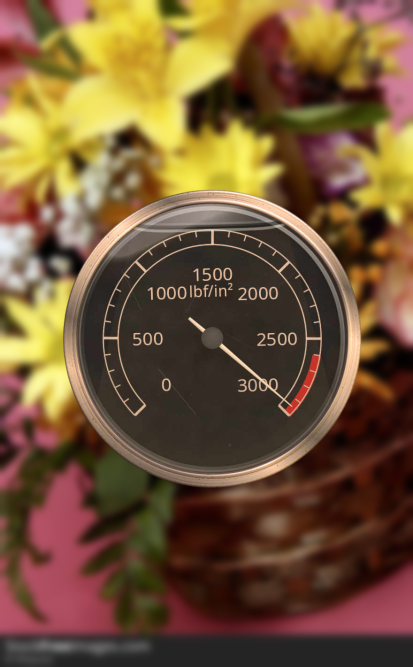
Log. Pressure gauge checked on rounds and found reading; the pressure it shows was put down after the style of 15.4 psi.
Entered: 2950 psi
